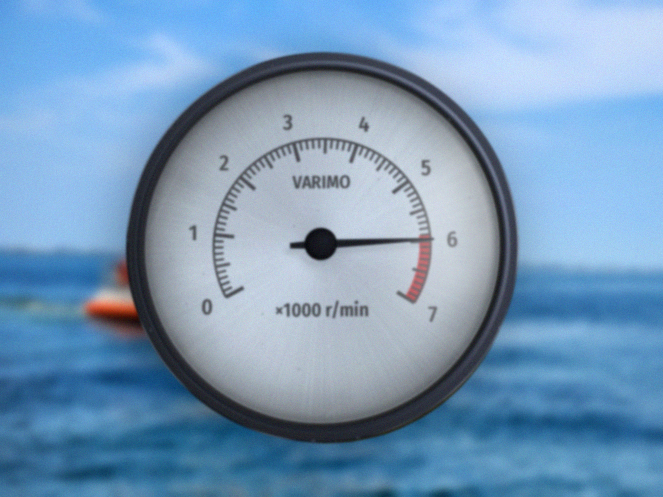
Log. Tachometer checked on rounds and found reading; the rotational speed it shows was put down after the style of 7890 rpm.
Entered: 6000 rpm
